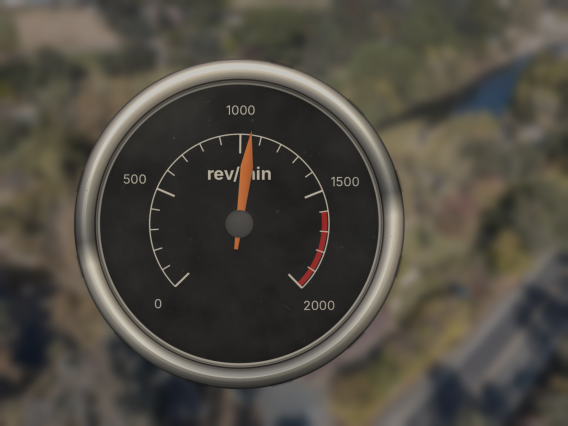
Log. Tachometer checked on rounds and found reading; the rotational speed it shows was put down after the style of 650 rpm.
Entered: 1050 rpm
